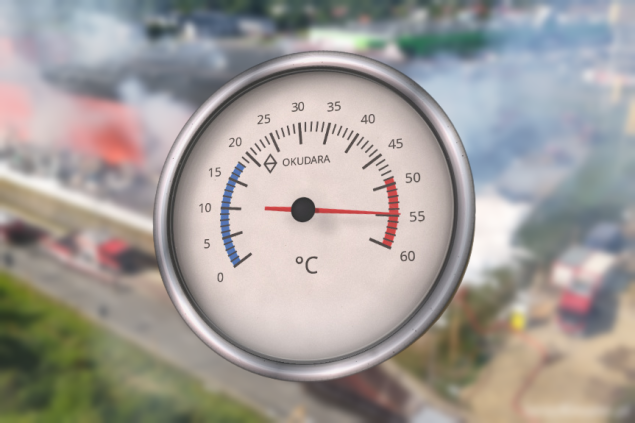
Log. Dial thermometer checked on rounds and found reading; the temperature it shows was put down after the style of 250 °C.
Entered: 55 °C
